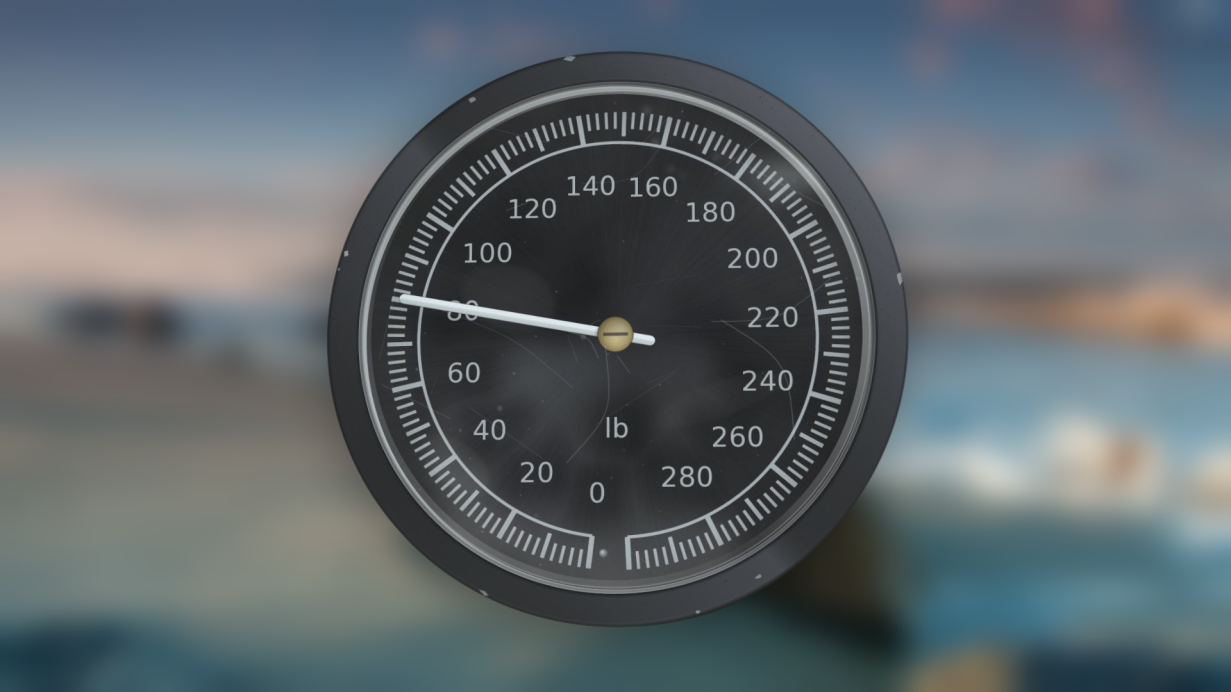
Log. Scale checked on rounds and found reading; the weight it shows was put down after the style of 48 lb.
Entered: 80 lb
